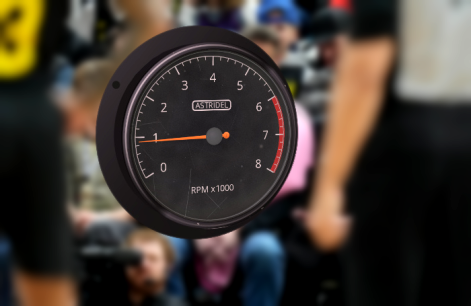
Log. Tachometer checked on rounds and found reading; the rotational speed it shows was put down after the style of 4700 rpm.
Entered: 900 rpm
